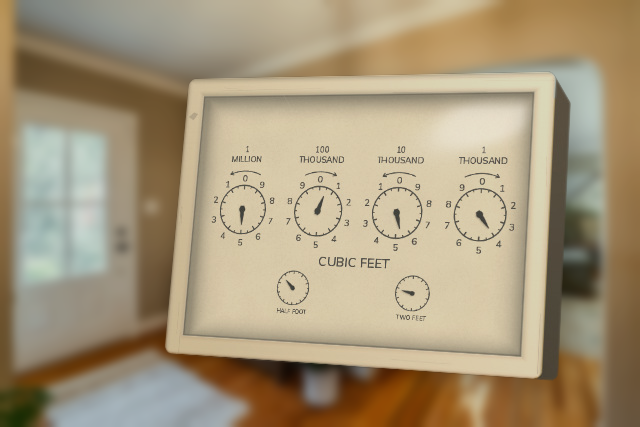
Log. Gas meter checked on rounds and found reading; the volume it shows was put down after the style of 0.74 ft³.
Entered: 505400 ft³
